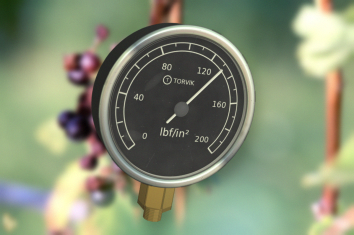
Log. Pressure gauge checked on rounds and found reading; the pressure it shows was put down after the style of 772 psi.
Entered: 130 psi
